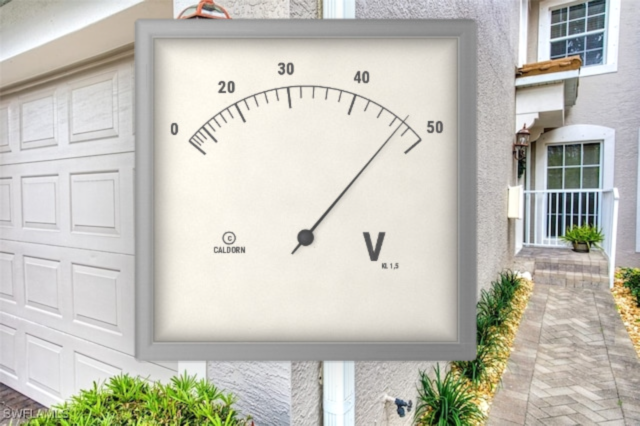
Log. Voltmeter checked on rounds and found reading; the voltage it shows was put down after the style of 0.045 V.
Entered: 47 V
